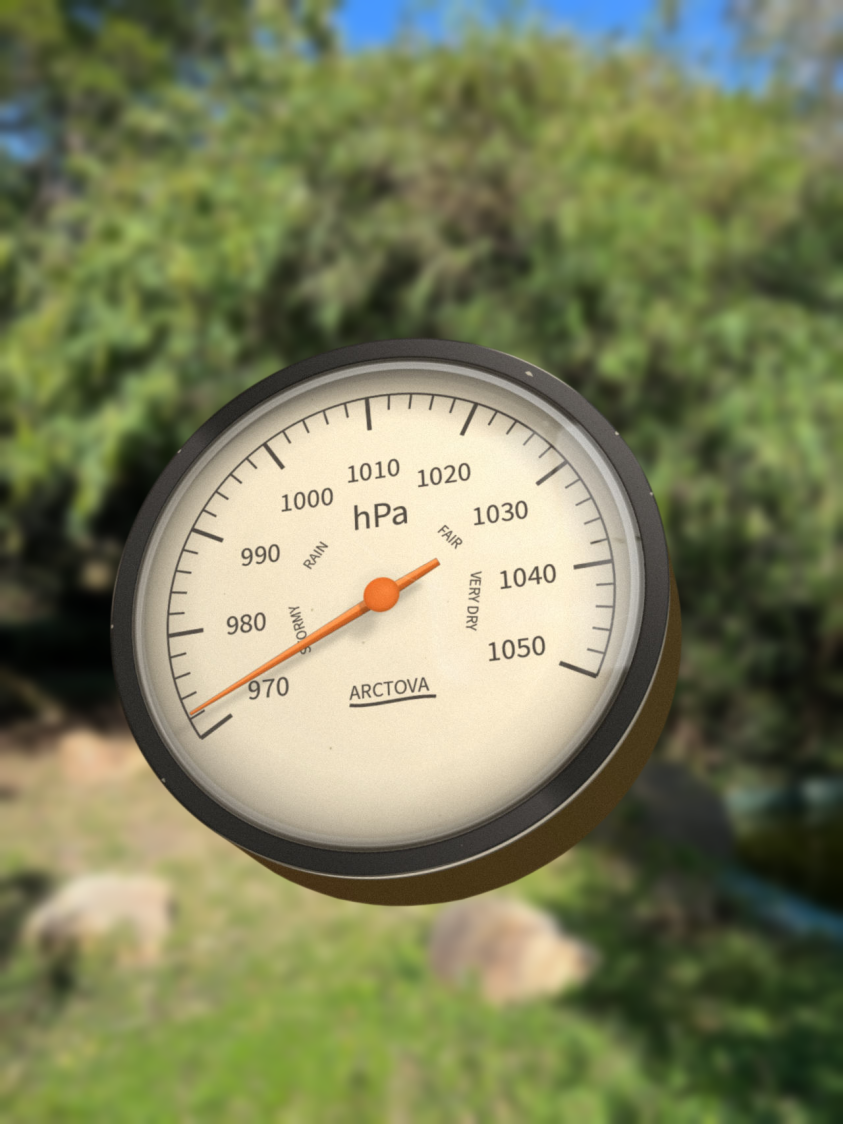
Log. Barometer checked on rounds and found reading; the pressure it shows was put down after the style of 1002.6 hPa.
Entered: 972 hPa
